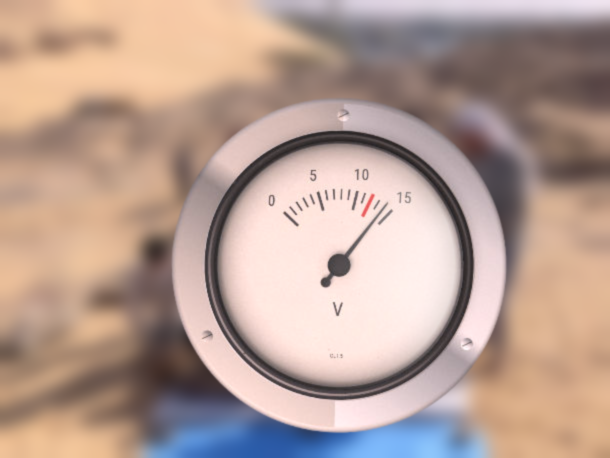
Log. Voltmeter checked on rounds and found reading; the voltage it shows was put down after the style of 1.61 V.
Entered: 14 V
